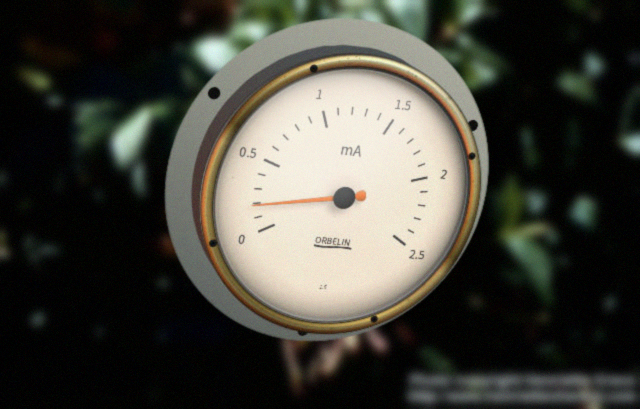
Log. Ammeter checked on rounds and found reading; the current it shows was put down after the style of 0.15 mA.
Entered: 0.2 mA
